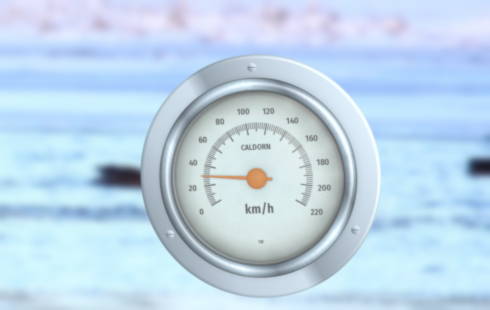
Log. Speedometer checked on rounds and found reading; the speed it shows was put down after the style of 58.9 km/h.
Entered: 30 km/h
